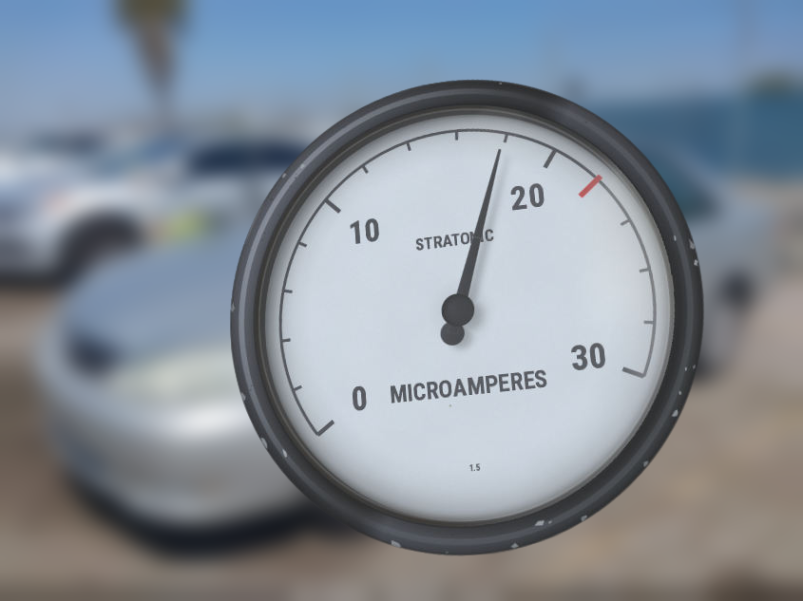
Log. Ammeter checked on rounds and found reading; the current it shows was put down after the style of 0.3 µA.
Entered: 18 µA
